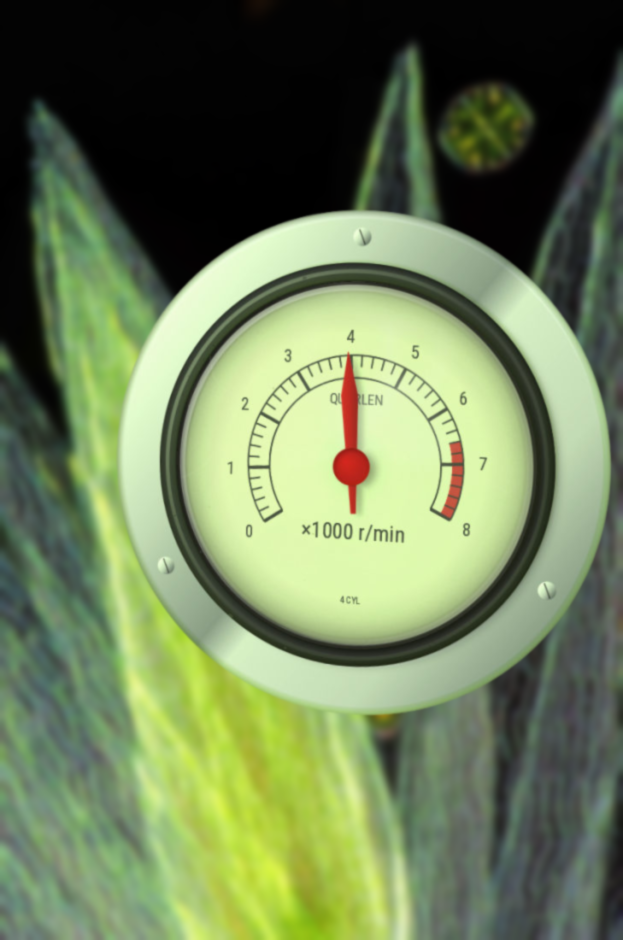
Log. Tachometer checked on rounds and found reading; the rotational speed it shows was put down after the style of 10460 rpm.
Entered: 4000 rpm
